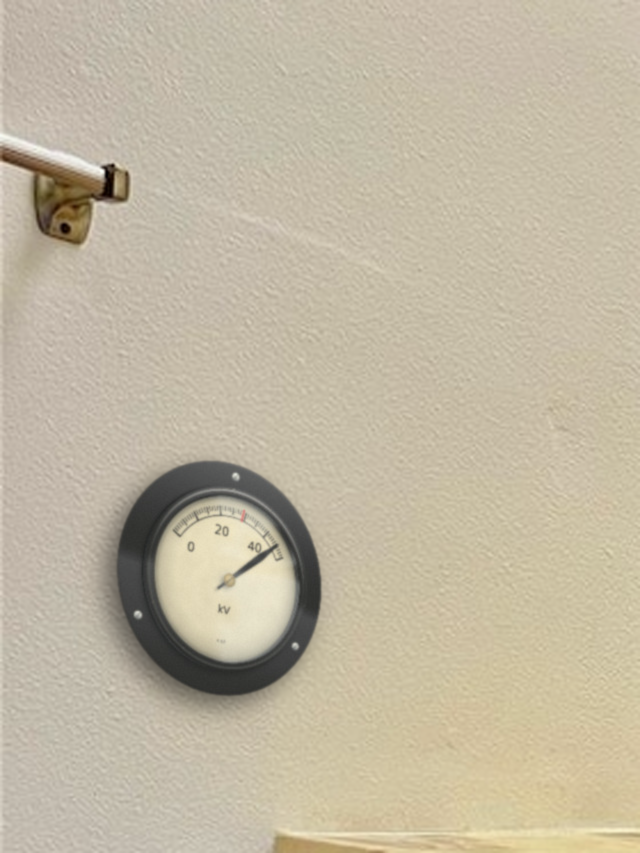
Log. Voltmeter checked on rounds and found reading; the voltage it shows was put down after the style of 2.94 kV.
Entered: 45 kV
